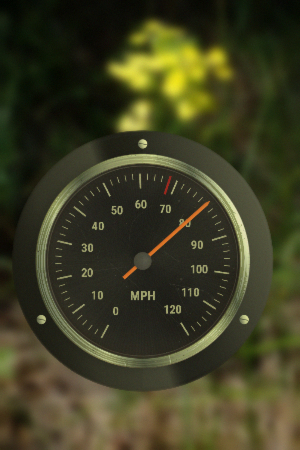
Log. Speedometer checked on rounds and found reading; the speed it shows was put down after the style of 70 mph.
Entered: 80 mph
